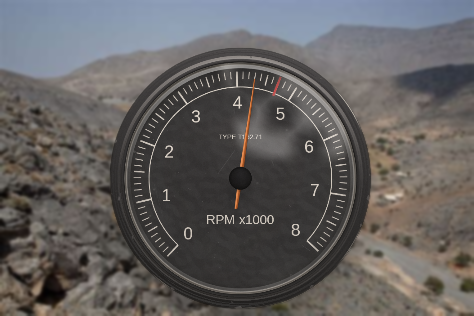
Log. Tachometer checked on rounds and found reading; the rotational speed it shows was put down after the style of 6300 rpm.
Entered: 4300 rpm
